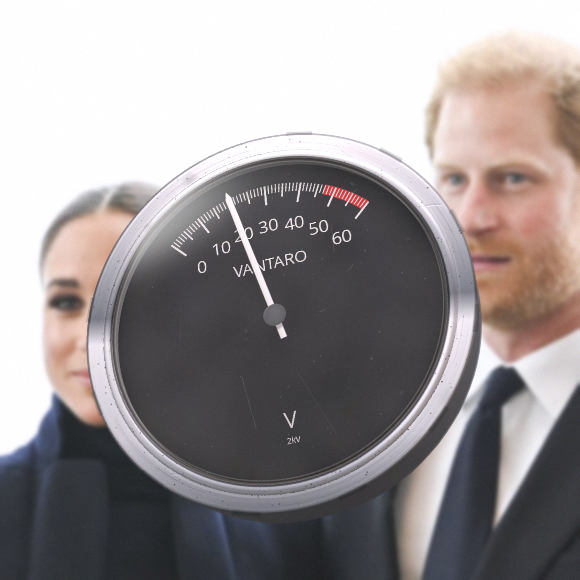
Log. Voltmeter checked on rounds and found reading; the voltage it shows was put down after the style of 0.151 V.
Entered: 20 V
